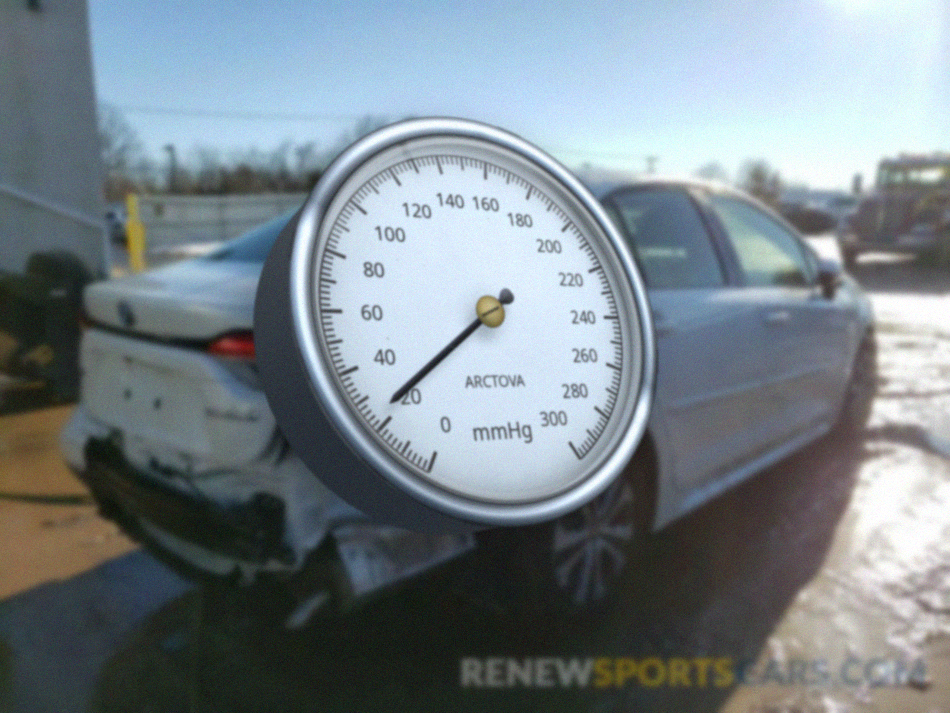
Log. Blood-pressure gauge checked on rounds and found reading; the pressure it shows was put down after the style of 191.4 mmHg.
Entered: 24 mmHg
